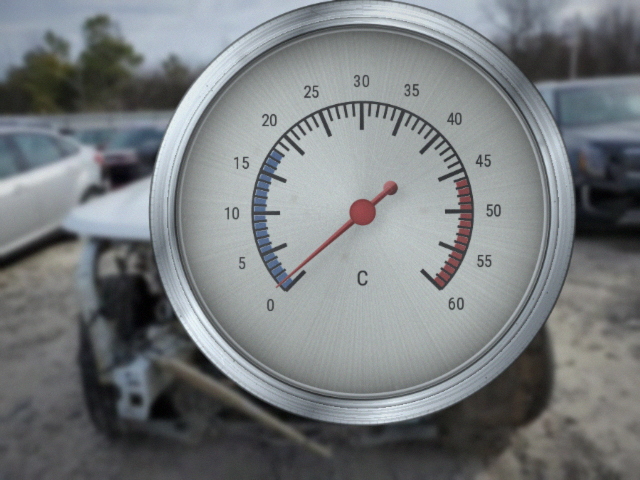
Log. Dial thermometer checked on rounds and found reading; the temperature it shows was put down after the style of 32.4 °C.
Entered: 1 °C
